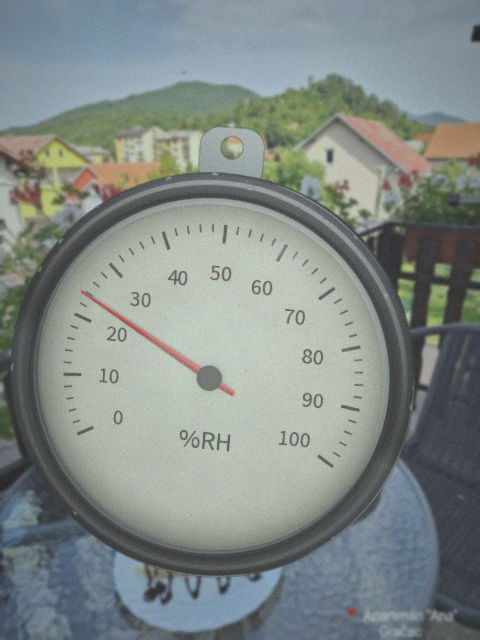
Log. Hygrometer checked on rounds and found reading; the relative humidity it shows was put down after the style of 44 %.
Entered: 24 %
